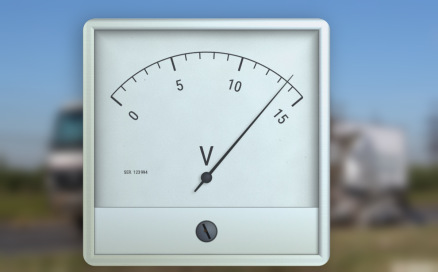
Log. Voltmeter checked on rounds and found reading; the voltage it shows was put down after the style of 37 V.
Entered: 13.5 V
